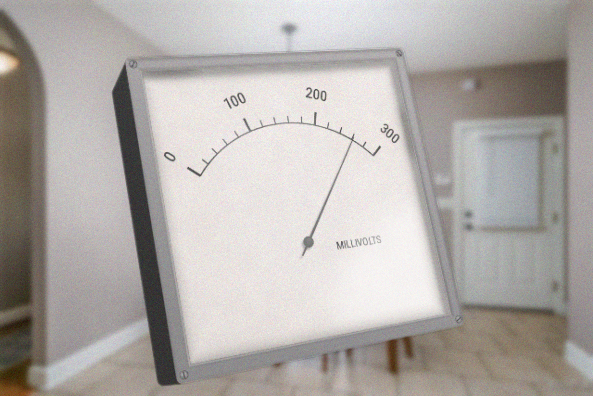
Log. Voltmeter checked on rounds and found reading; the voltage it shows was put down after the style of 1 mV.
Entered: 260 mV
